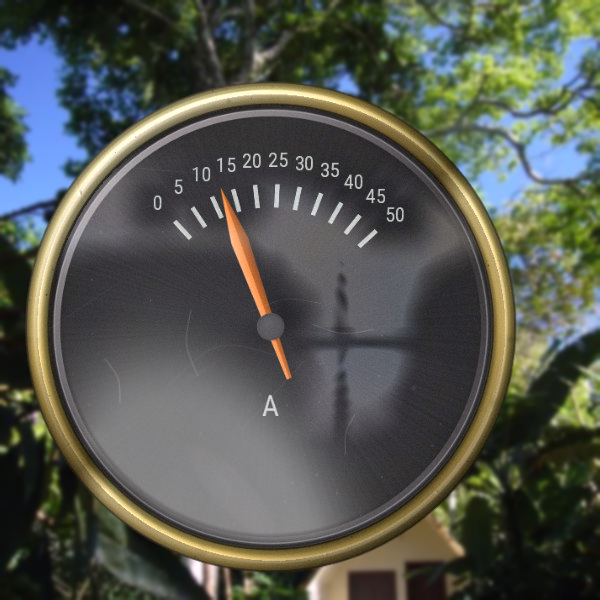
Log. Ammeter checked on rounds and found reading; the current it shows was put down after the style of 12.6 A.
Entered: 12.5 A
